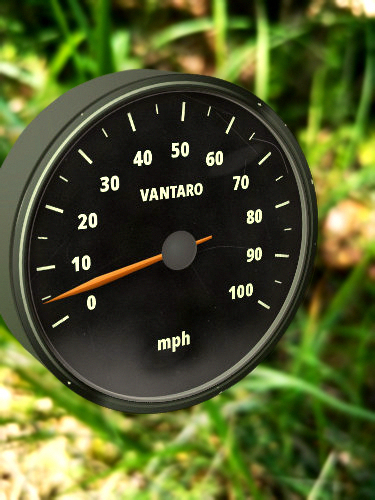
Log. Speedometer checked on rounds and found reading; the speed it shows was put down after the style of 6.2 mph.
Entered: 5 mph
